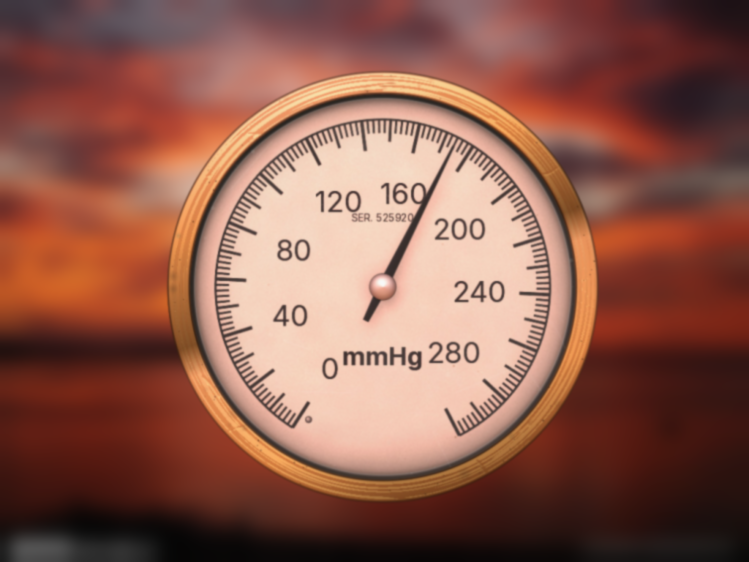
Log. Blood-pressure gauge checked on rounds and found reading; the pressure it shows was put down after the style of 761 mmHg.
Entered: 174 mmHg
